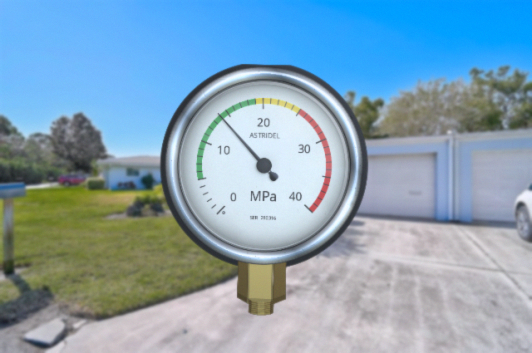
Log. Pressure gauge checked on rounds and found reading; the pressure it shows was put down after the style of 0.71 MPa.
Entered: 14 MPa
